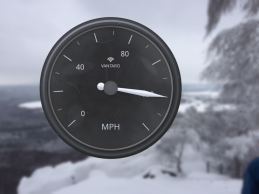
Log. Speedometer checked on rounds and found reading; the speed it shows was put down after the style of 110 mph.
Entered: 120 mph
